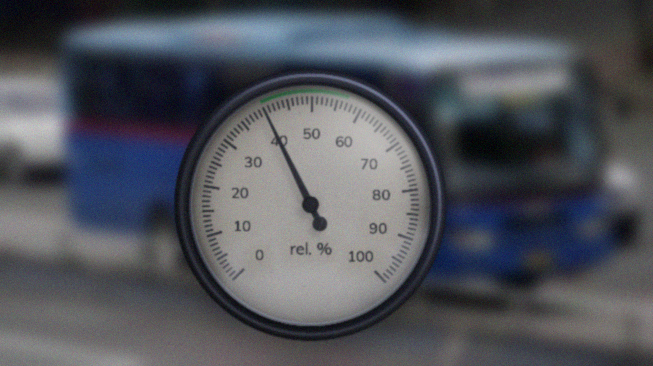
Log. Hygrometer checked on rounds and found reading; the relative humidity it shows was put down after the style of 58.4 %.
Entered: 40 %
